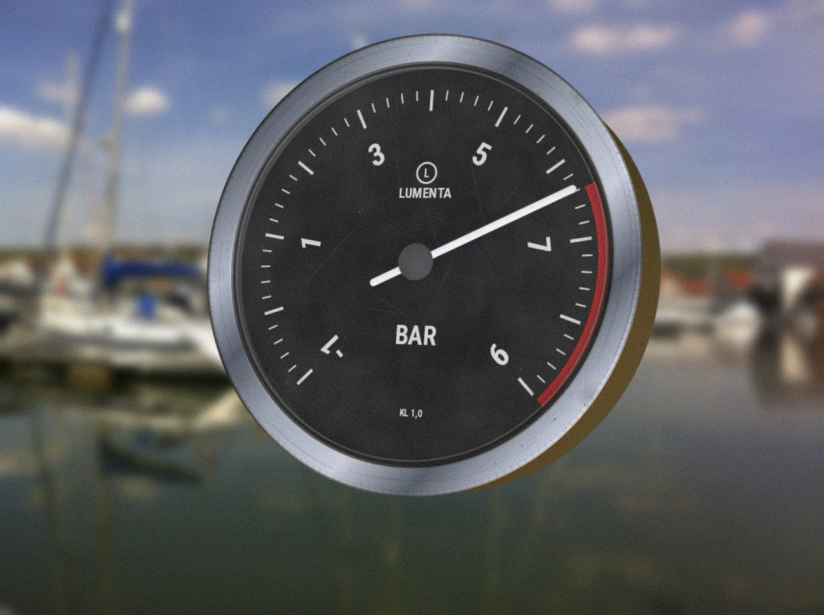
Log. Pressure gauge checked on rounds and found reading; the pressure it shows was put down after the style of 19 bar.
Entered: 6.4 bar
